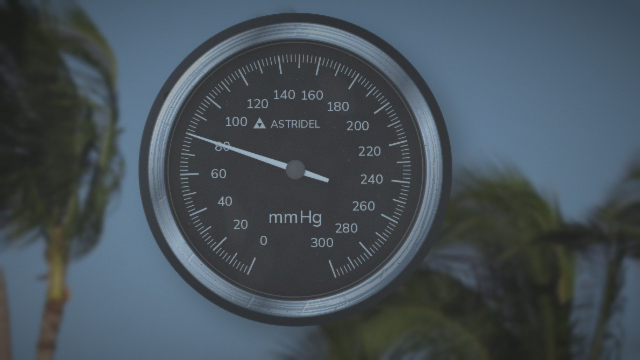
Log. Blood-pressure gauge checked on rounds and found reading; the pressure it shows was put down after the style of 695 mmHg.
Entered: 80 mmHg
